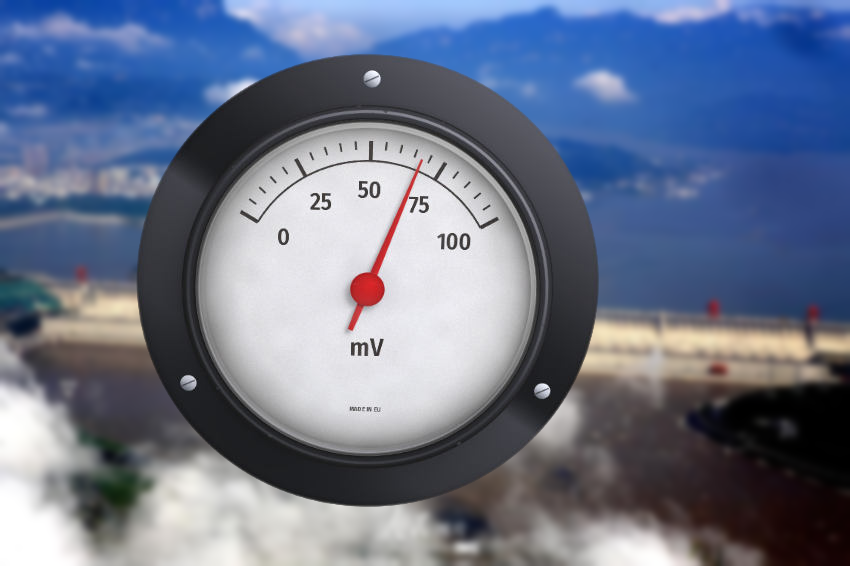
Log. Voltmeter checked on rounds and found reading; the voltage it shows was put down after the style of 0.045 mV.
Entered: 67.5 mV
